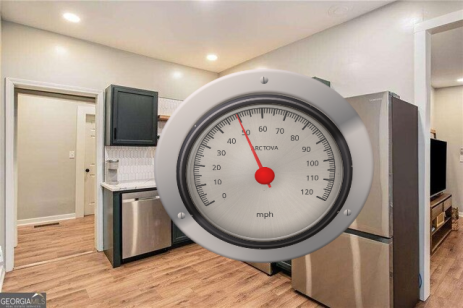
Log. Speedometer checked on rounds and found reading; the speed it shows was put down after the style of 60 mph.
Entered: 50 mph
